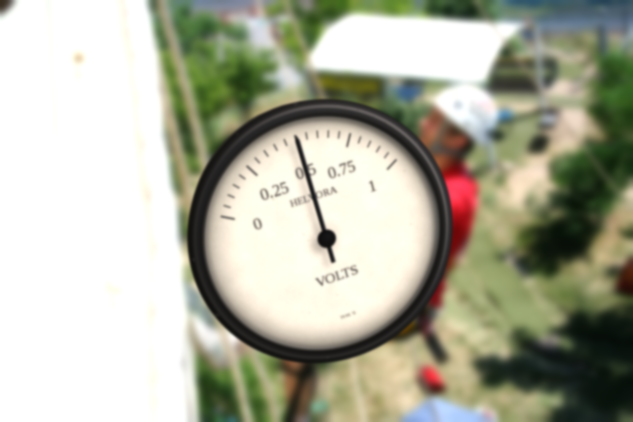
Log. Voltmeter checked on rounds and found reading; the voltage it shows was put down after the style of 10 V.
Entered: 0.5 V
